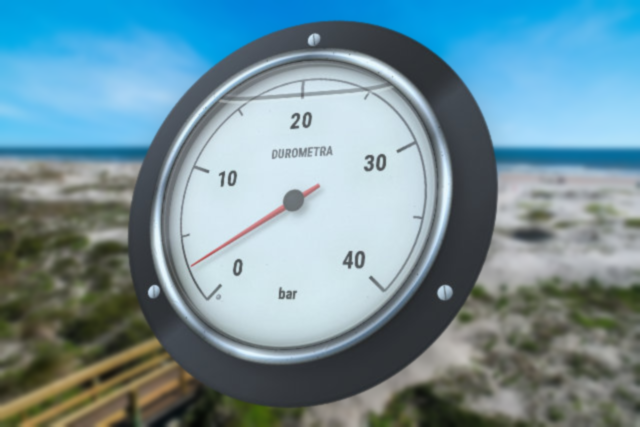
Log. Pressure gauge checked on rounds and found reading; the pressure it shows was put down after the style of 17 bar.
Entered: 2.5 bar
